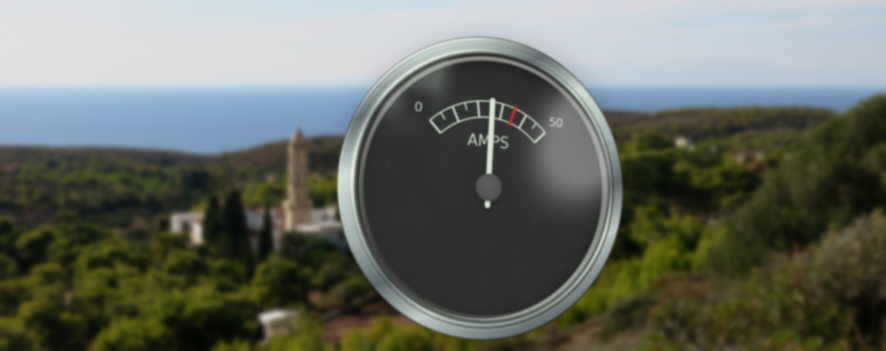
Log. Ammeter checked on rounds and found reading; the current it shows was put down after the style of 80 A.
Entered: 25 A
